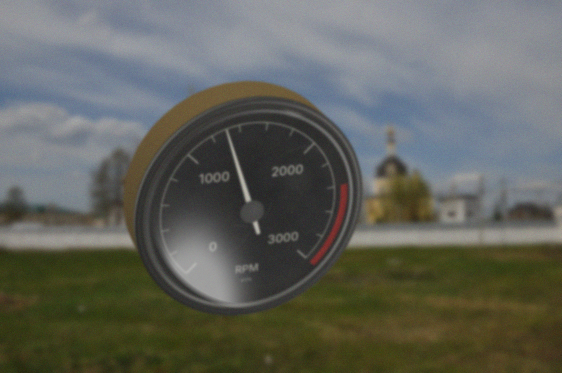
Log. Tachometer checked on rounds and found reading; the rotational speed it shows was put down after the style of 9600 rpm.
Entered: 1300 rpm
